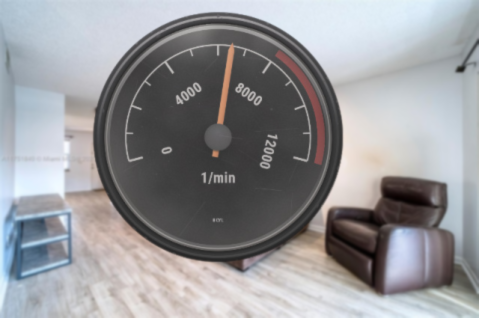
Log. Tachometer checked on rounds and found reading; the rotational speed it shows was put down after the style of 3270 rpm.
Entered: 6500 rpm
